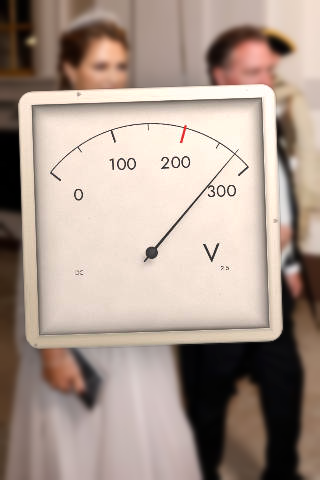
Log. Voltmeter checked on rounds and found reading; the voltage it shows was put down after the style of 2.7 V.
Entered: 275 V
